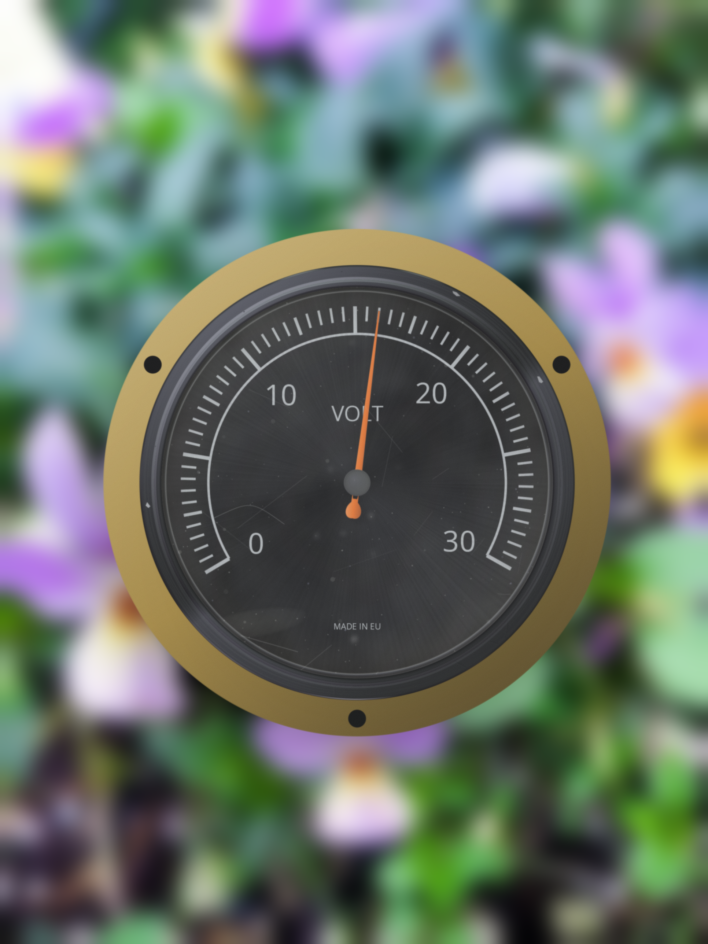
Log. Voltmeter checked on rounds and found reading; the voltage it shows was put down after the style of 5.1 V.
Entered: 16 V
